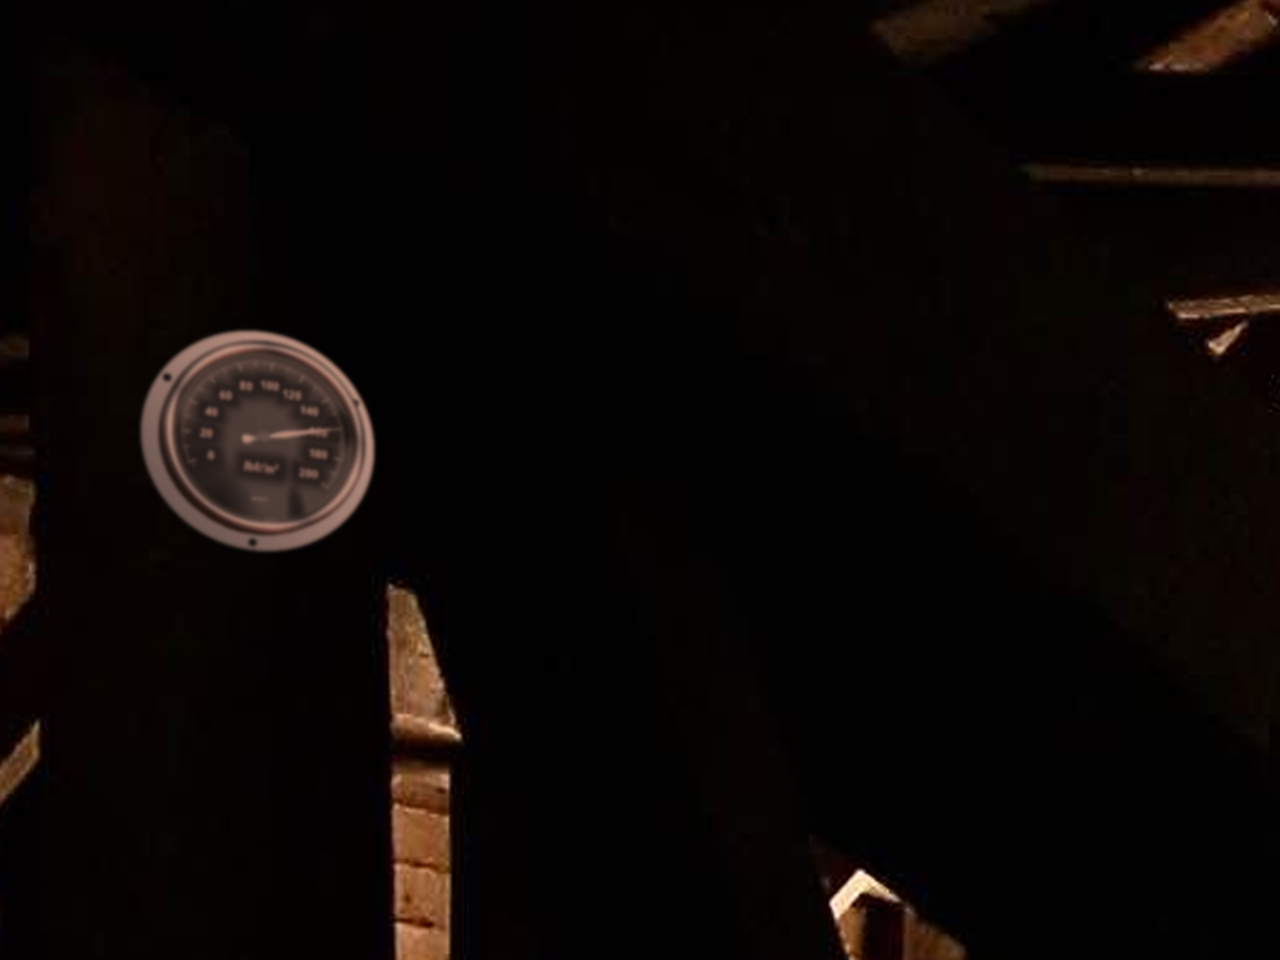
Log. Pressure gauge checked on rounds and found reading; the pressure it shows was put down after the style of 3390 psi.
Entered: 160 psi
